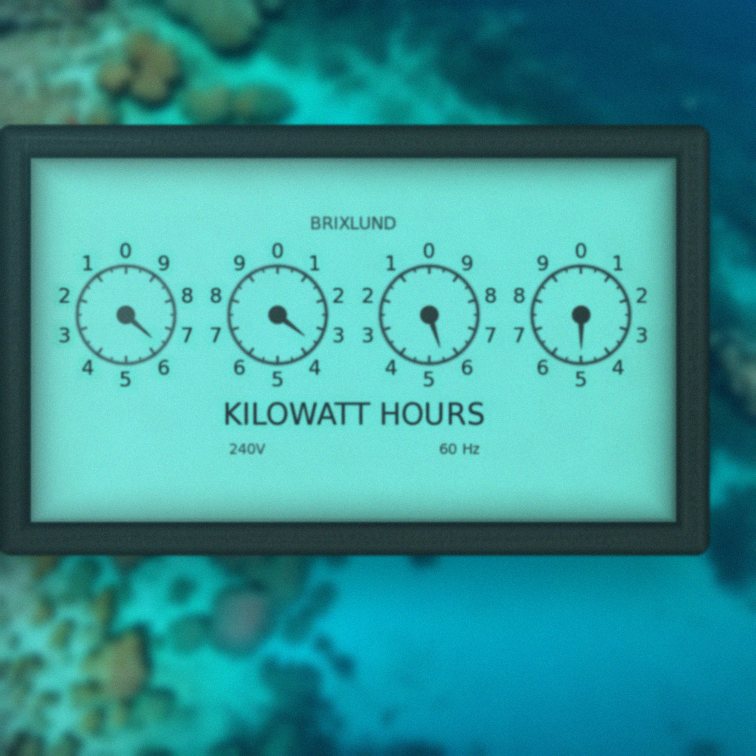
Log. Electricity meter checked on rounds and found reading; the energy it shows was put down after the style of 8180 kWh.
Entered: 6355 kWh
